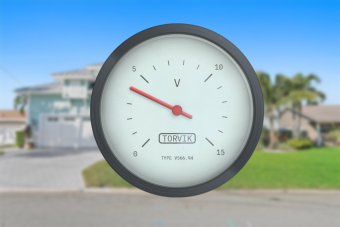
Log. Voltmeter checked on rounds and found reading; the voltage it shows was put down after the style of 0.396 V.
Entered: 4 V
